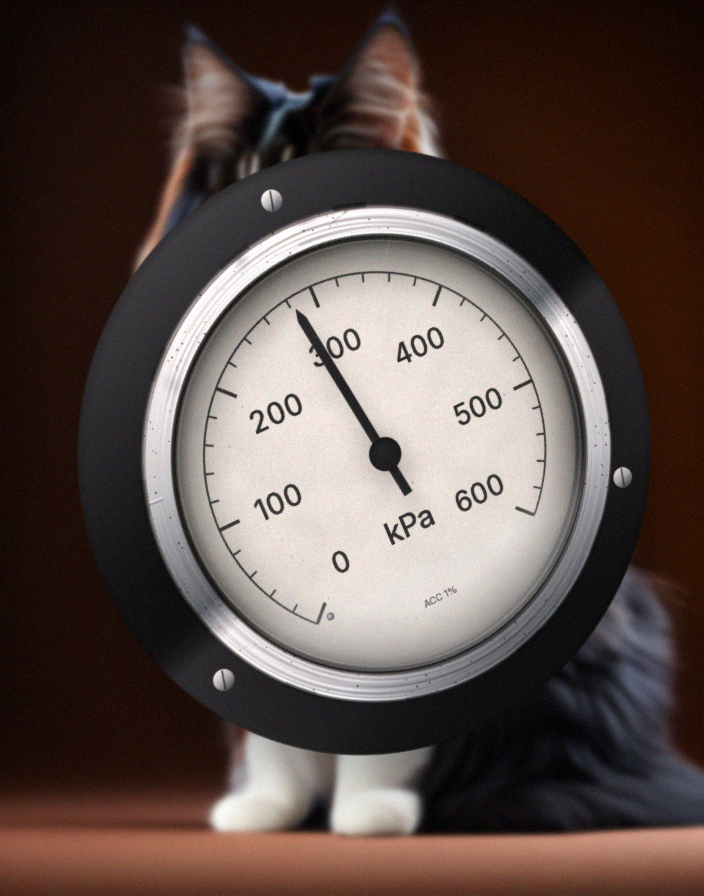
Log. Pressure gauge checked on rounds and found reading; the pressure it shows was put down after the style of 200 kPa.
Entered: 280 kPa
